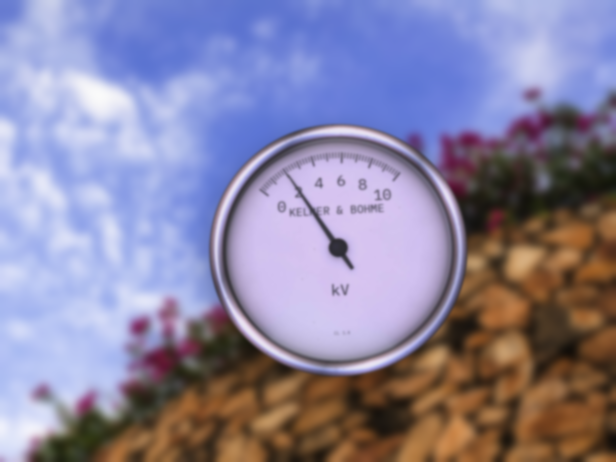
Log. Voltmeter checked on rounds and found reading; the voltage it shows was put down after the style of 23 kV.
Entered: 2 kV
